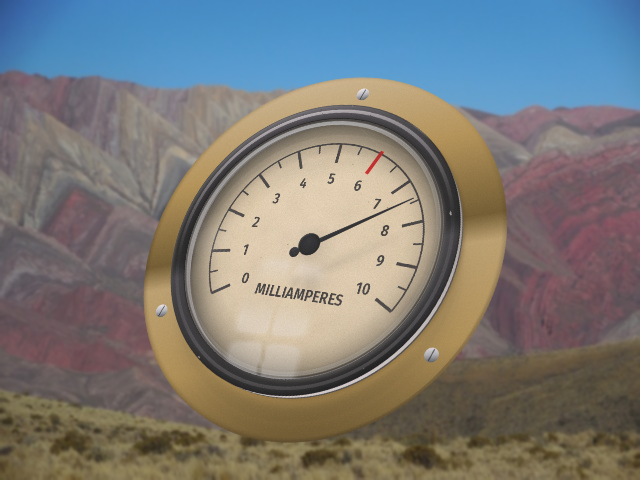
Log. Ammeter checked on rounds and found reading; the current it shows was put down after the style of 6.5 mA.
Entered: 7.5 mA
